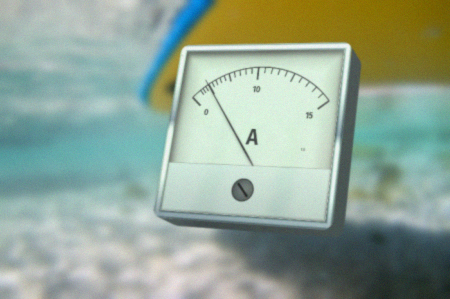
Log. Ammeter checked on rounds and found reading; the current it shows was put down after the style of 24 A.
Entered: 5 A
